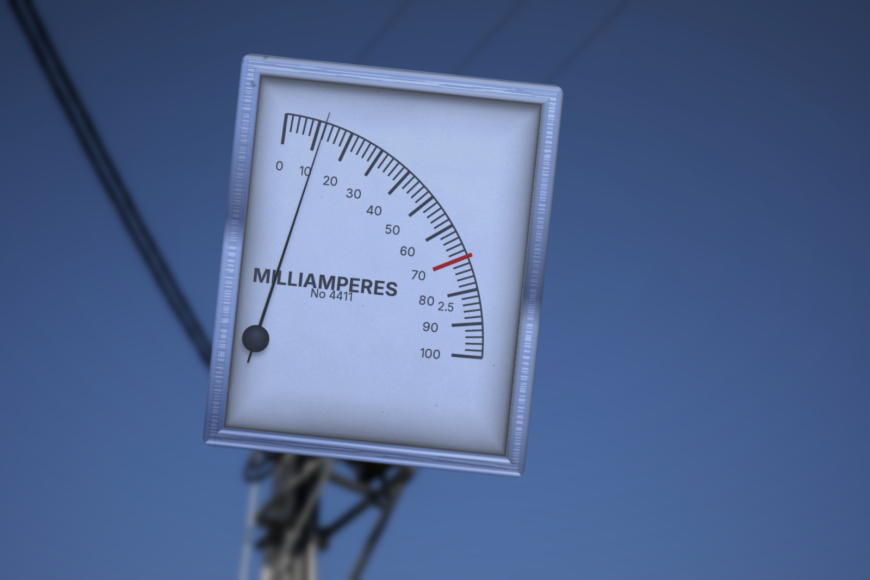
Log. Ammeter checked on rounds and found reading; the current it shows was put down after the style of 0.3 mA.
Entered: 12 mA
